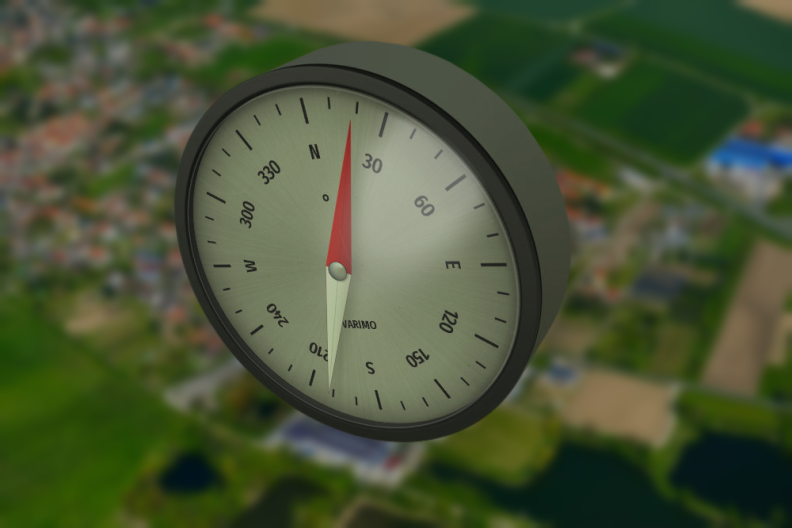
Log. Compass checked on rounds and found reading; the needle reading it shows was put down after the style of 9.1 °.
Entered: 20 °
